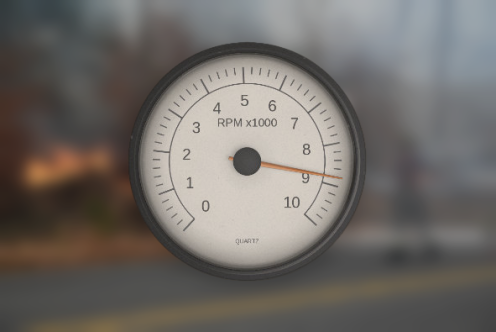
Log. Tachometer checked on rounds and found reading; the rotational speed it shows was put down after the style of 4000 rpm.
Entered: 8800 rpm
